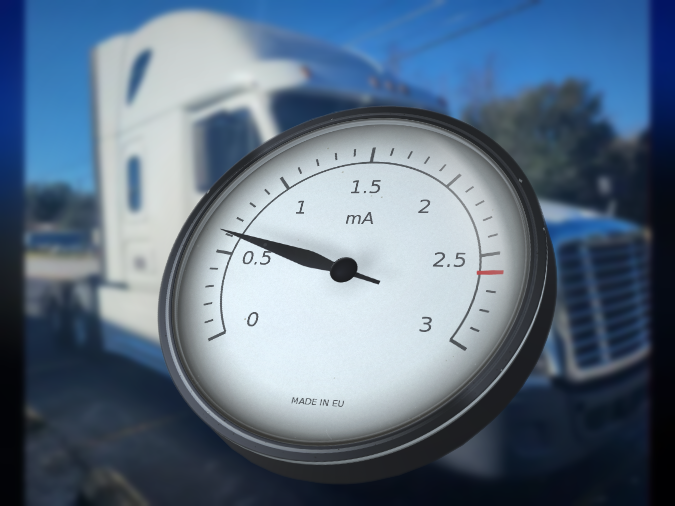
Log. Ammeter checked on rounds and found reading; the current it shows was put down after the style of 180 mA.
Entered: 0.6 mA
